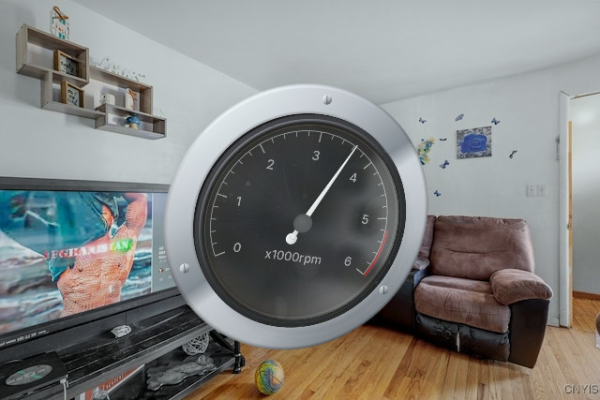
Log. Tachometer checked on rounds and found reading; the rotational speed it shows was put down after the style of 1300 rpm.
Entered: 3600 rpm
